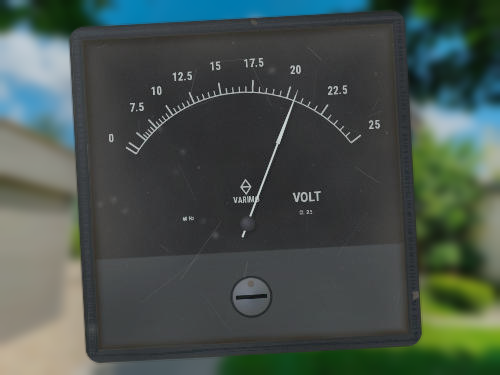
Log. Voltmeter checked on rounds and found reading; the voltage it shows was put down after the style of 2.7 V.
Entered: 20.5 V
